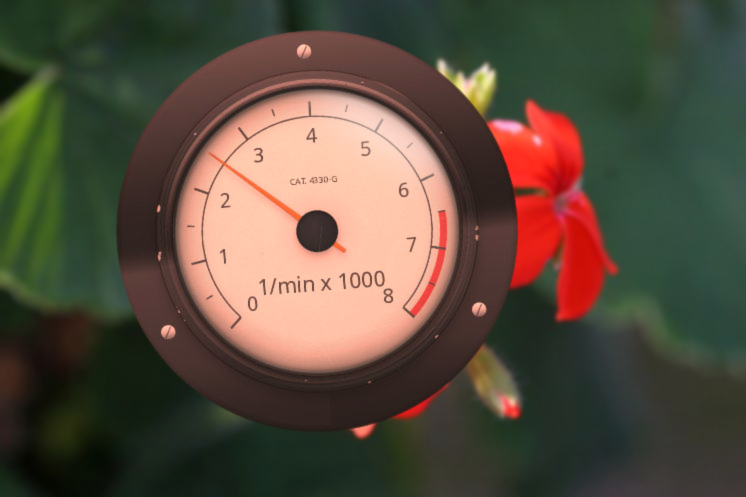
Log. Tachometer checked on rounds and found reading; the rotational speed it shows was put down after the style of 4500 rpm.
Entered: 2500 rpm
